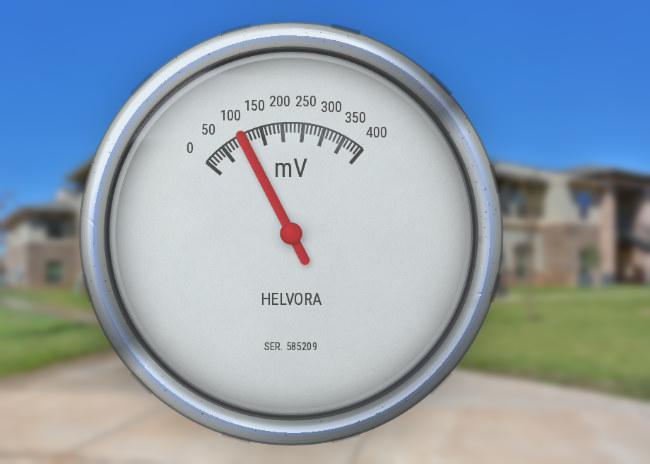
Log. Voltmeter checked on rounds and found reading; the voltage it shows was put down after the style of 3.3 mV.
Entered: 100 mV
